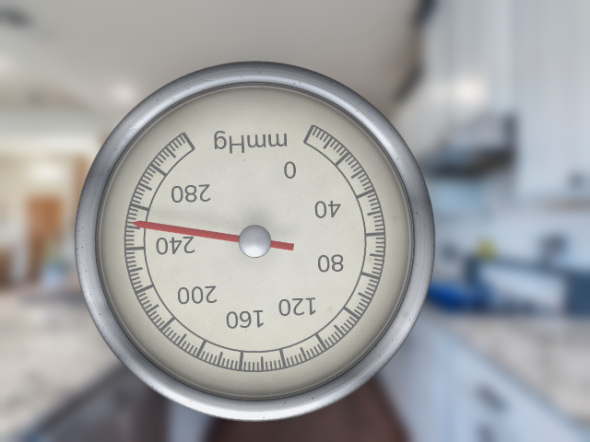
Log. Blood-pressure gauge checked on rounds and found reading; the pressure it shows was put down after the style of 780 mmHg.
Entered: 252 mmHg
